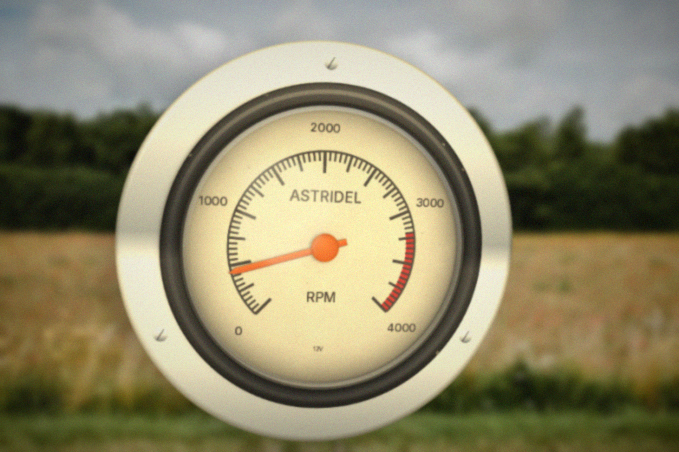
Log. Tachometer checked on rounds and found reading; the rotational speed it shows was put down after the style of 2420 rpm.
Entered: 450 rpm
